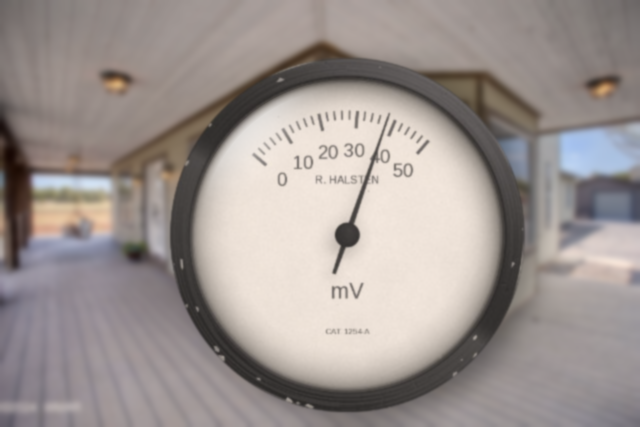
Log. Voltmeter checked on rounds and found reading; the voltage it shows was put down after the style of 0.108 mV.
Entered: 38 mV
